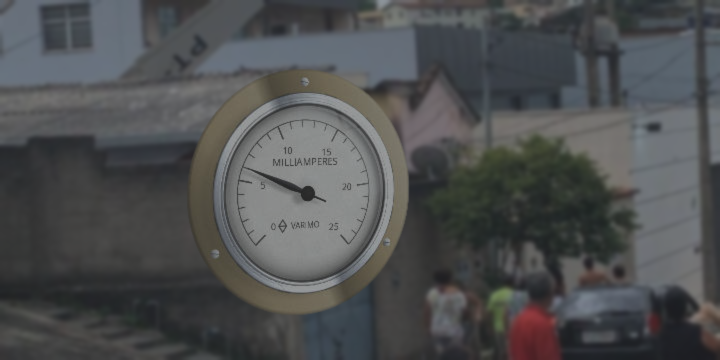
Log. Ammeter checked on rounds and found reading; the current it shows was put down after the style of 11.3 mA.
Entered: 6 mA
